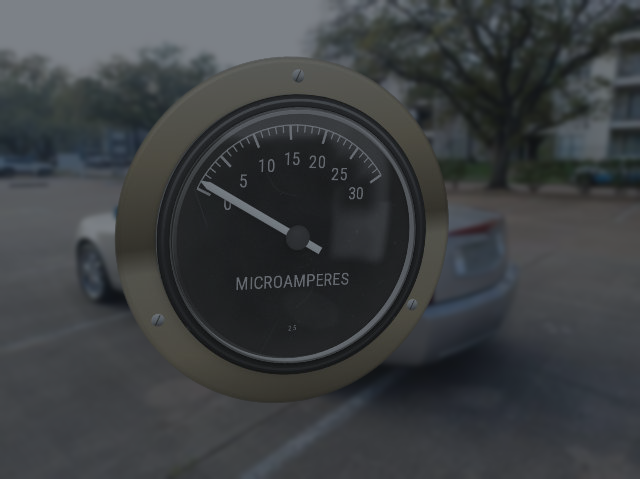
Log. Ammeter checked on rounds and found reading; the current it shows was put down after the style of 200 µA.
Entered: 1 µA
